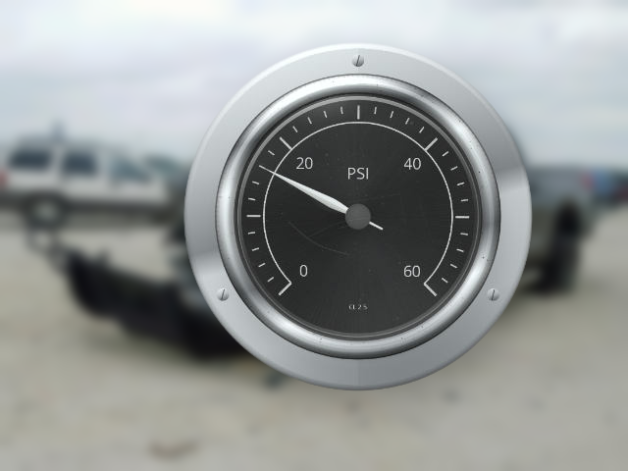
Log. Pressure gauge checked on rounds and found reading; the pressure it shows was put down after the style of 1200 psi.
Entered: 16 psi
